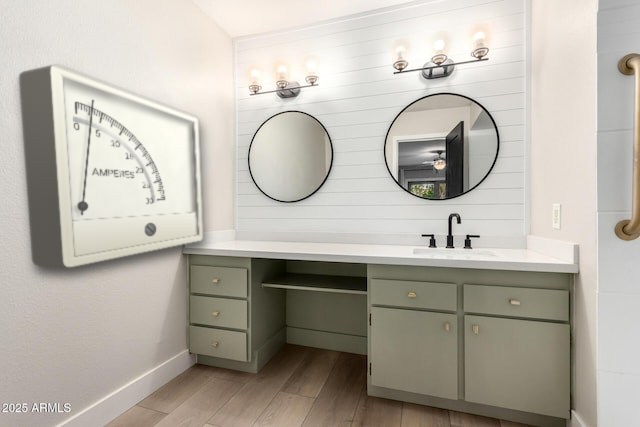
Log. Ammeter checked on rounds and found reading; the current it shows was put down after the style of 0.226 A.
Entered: 2.5 A
